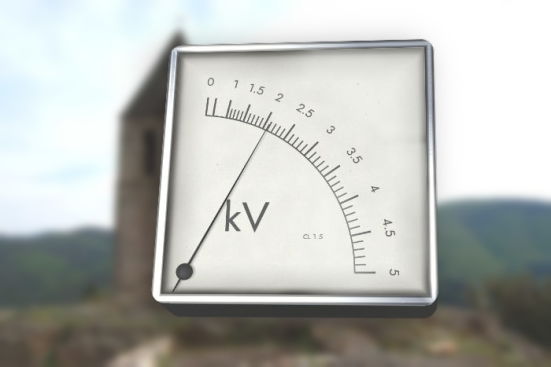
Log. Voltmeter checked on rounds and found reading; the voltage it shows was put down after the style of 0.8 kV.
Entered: 2.1 kV
